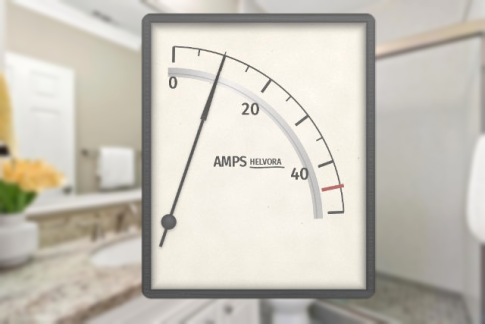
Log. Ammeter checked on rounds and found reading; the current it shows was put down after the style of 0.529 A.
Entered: 10 A
